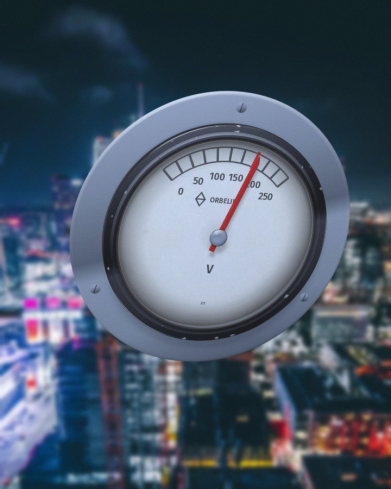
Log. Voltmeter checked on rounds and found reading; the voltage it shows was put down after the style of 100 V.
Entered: 175 V
